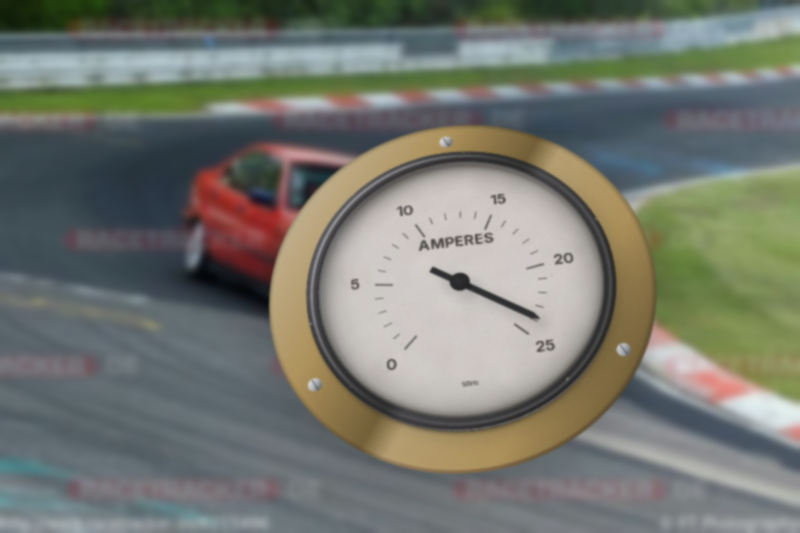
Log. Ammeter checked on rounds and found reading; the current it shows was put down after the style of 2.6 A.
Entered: 24 A
